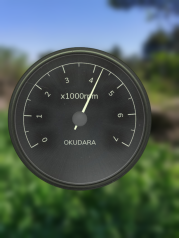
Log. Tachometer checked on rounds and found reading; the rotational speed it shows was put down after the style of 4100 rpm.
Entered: 4250 rpm
